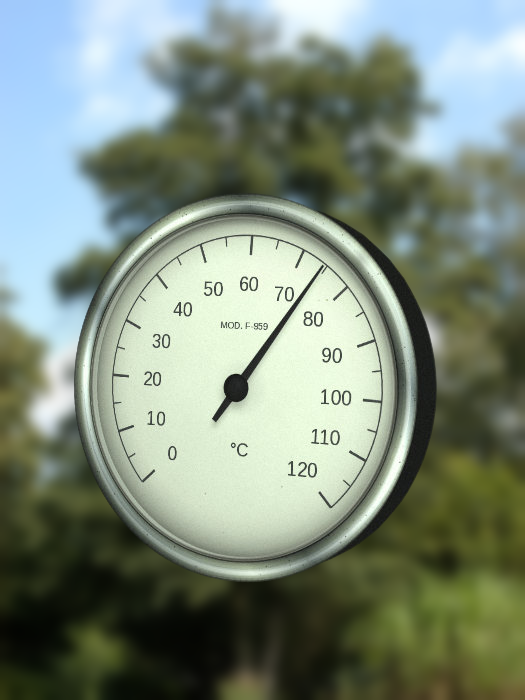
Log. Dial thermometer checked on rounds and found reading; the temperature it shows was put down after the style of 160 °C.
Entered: 75 °C
